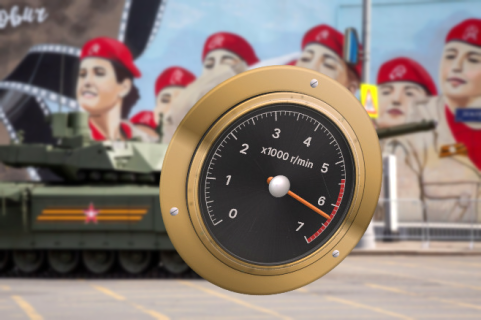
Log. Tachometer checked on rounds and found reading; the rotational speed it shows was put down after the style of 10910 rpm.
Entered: 6300 rpm
